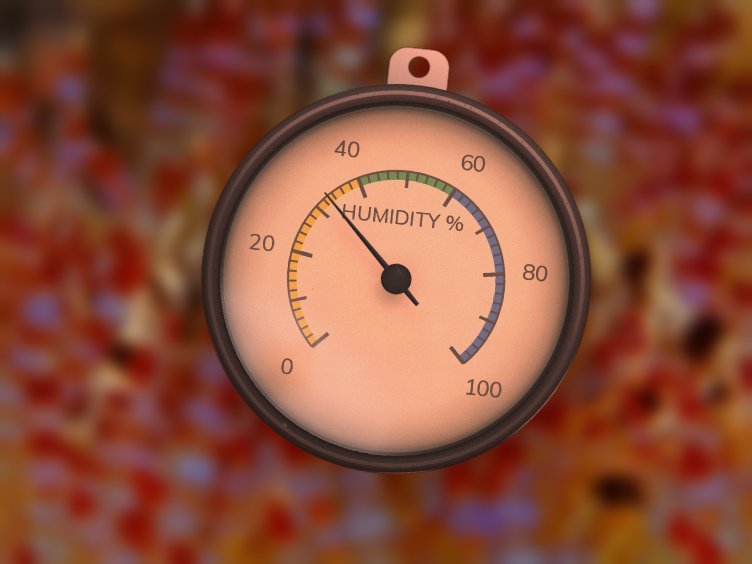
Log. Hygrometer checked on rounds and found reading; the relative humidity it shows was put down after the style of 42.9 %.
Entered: 33 %
